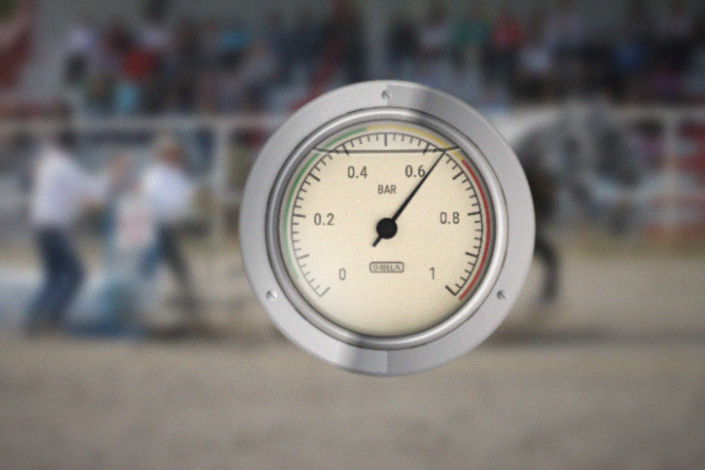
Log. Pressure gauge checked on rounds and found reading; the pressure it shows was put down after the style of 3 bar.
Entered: 0.64 bar
